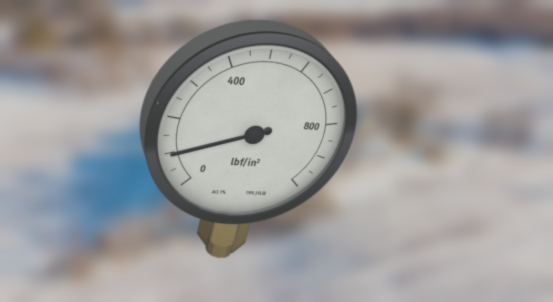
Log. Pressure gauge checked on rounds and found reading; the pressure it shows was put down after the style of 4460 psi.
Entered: 100 psi
